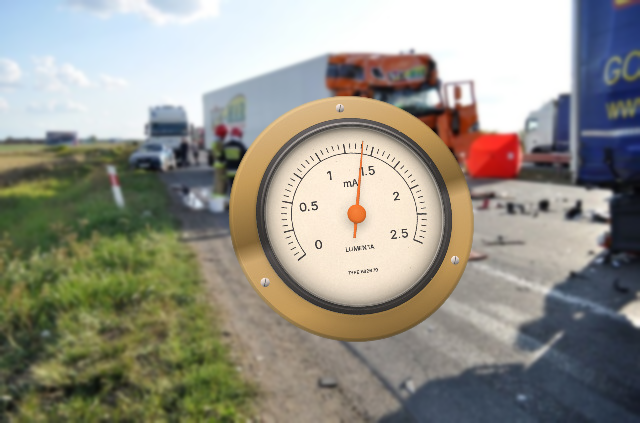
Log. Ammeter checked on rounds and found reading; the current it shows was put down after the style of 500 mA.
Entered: 1.4 mA
